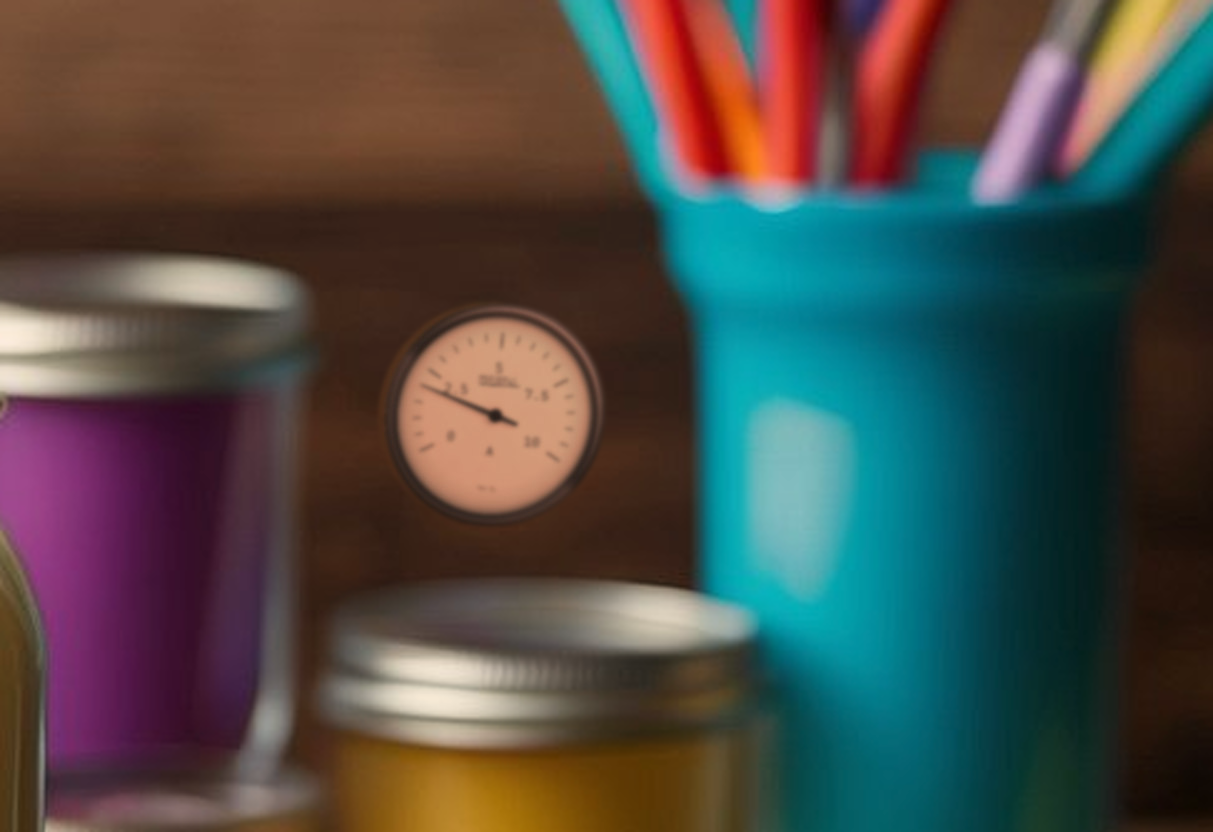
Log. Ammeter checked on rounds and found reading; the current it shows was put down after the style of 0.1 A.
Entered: 2 A
